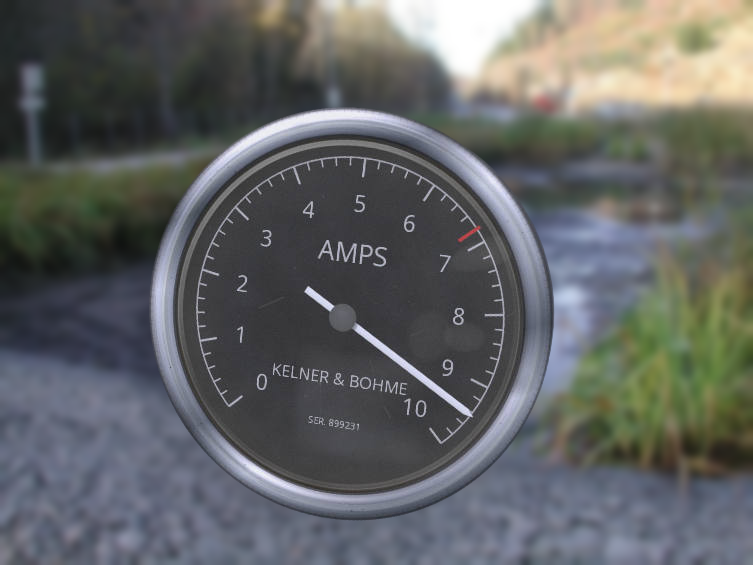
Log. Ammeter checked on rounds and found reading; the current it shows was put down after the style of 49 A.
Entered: 9.4 A
